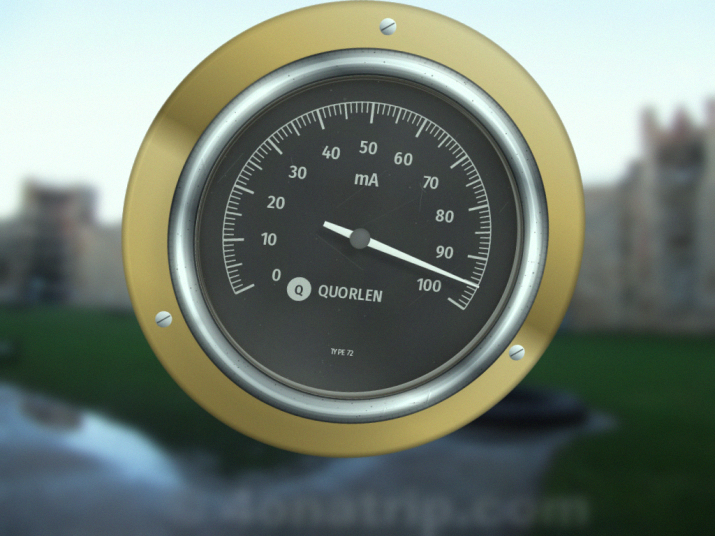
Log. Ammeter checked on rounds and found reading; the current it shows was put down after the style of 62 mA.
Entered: 95 mA
